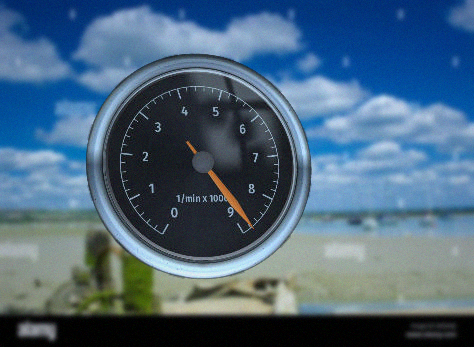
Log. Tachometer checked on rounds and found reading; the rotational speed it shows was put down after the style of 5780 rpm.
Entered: 8800 rpm
